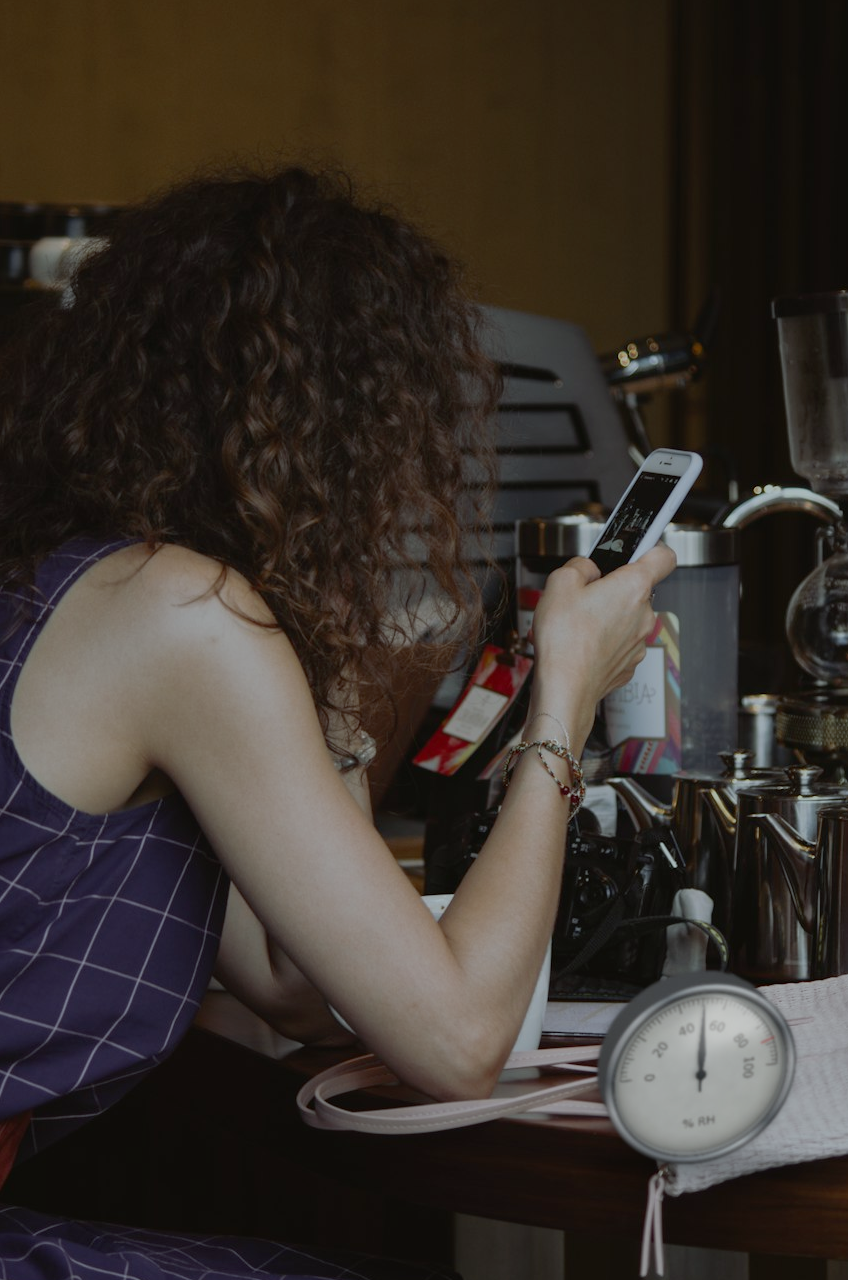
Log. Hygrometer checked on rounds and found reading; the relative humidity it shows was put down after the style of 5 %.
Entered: 50 %
